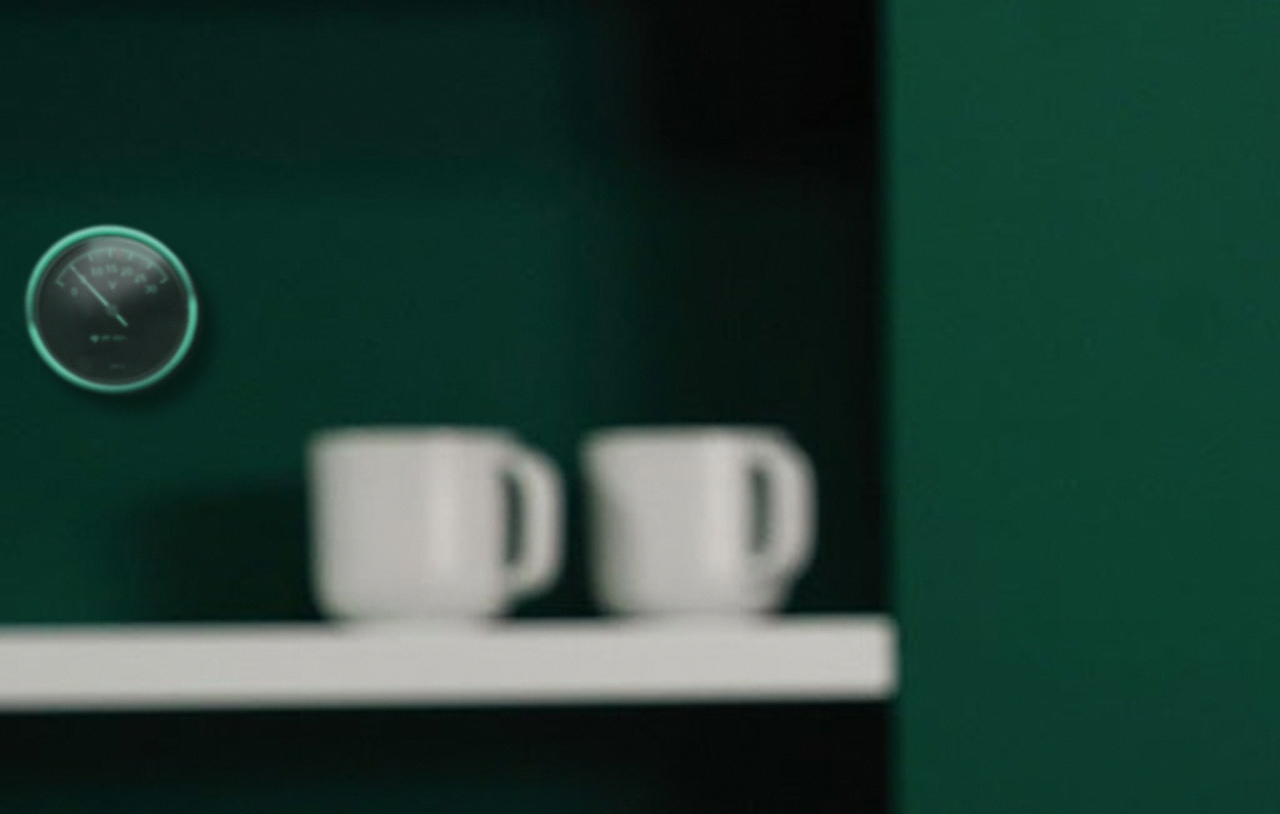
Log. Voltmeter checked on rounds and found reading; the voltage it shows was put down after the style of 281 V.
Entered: 5 V
